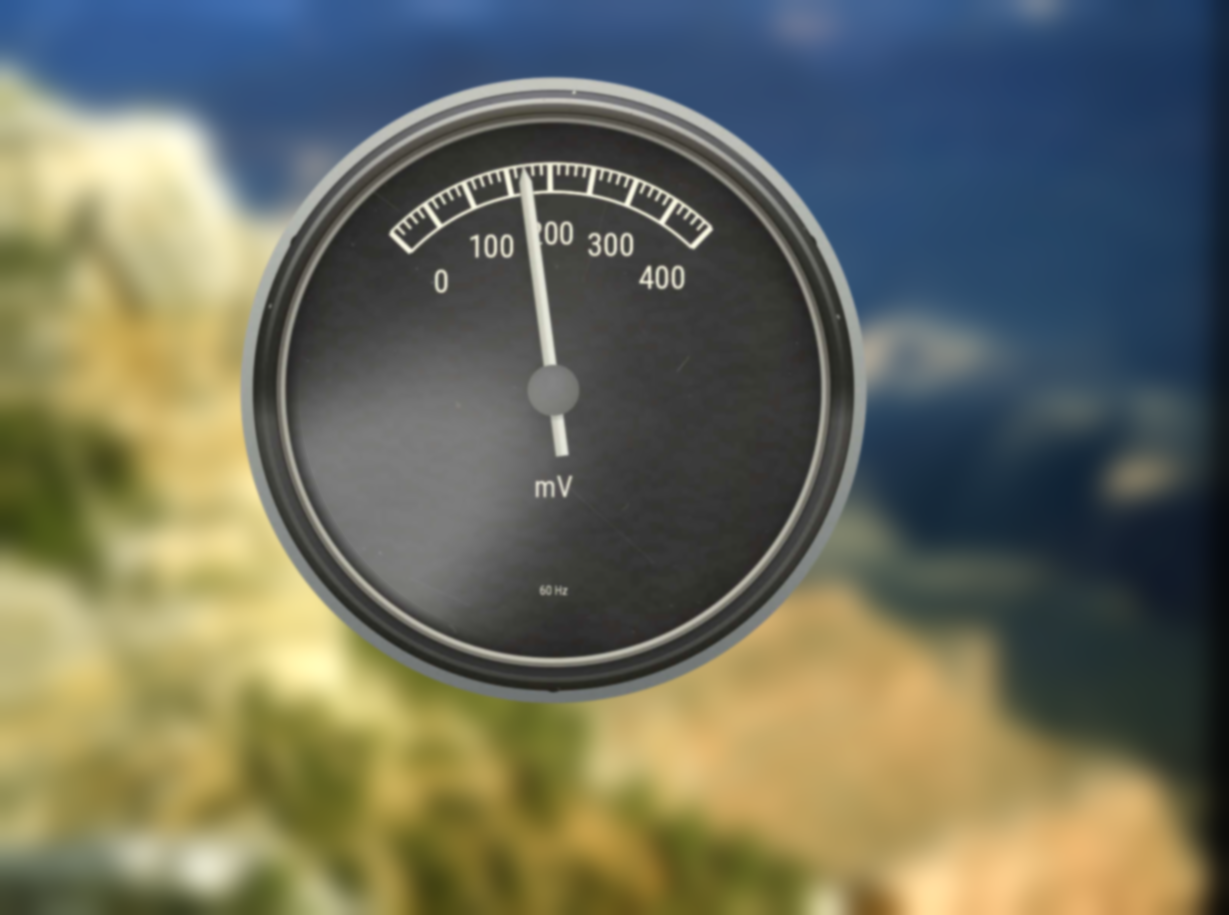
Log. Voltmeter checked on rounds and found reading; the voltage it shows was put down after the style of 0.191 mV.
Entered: 170 mV
